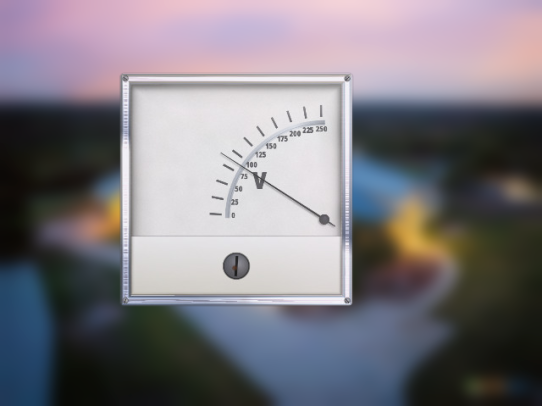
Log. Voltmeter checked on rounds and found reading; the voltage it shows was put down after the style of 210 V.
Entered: 87.5 V
